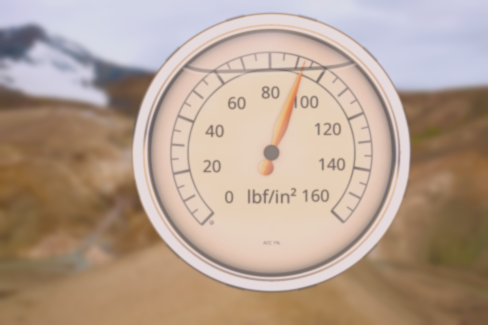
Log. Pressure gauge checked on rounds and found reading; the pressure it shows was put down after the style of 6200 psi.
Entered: 92.5 psi
